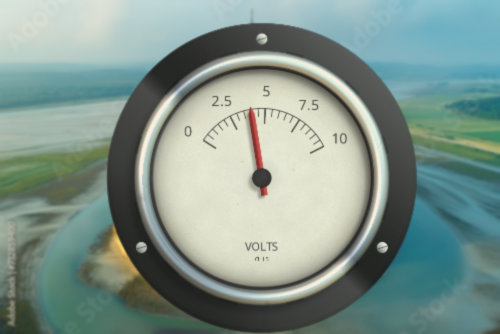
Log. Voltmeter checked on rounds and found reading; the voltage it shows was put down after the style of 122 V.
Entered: 4 V
